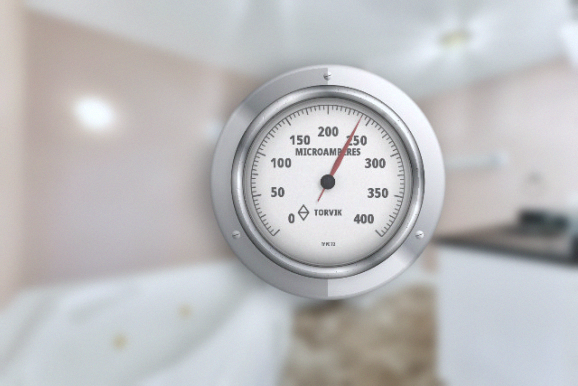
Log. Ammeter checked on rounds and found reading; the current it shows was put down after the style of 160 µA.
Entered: 240 µA
